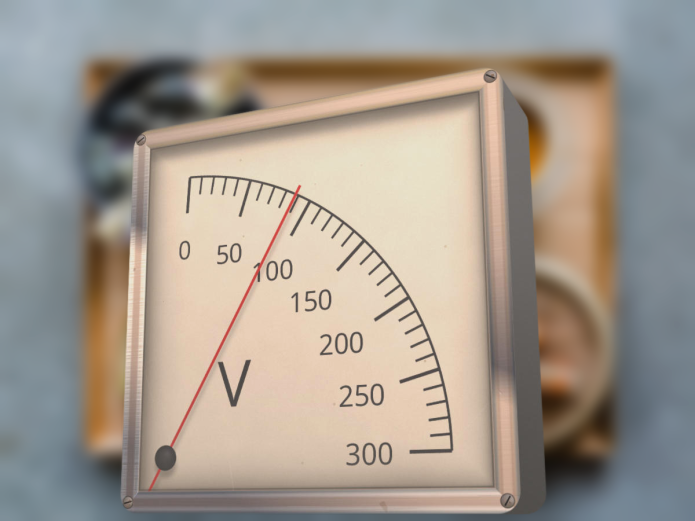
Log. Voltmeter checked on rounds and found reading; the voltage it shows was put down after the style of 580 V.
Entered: 90 V
